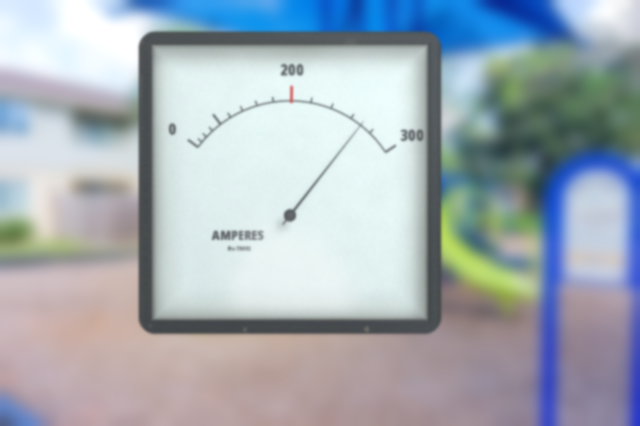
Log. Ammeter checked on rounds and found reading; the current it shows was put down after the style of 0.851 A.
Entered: 270 A
